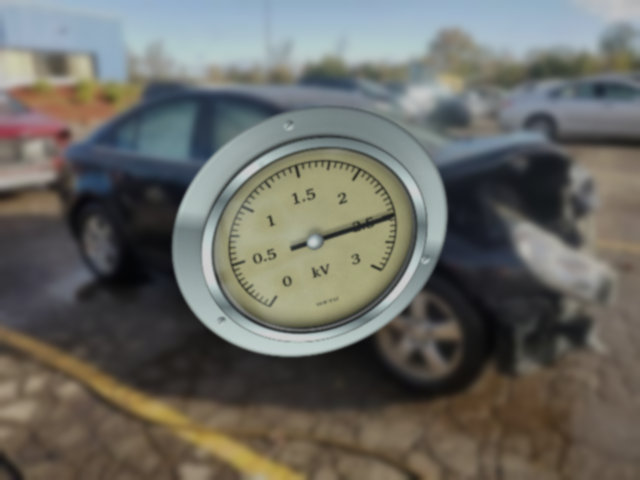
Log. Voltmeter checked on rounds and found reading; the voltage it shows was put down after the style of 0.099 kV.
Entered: 2.5 kV
